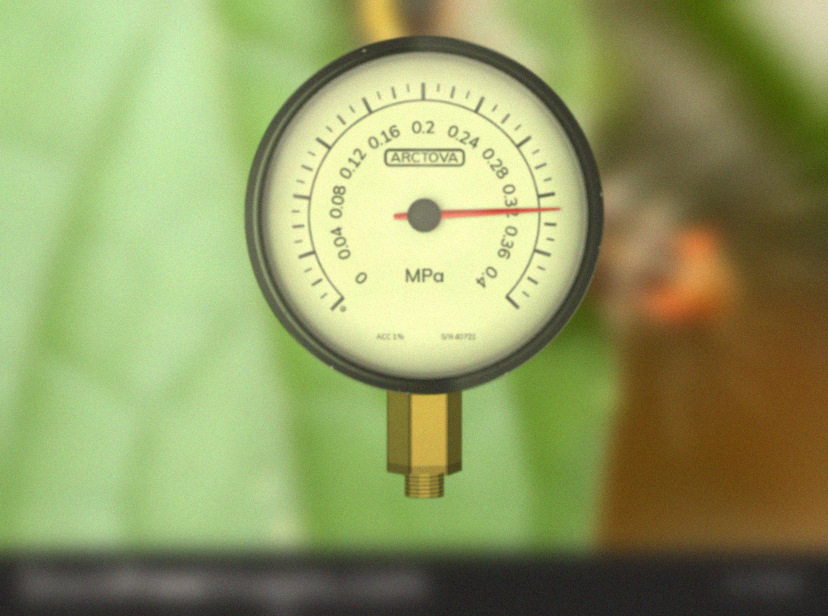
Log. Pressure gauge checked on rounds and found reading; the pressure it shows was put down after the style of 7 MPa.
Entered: 0.33 MPa
